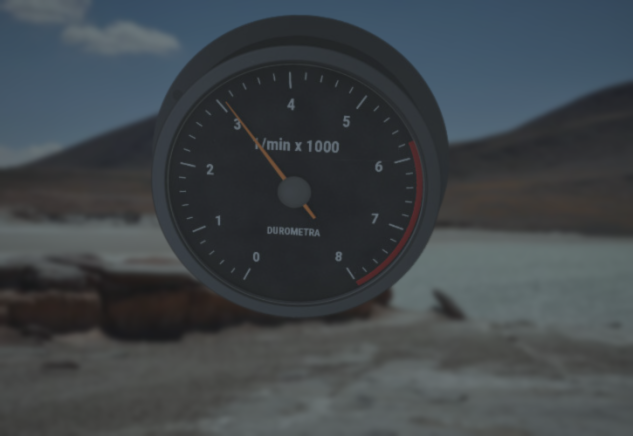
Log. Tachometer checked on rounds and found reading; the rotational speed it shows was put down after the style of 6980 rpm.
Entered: 3100 rpm
